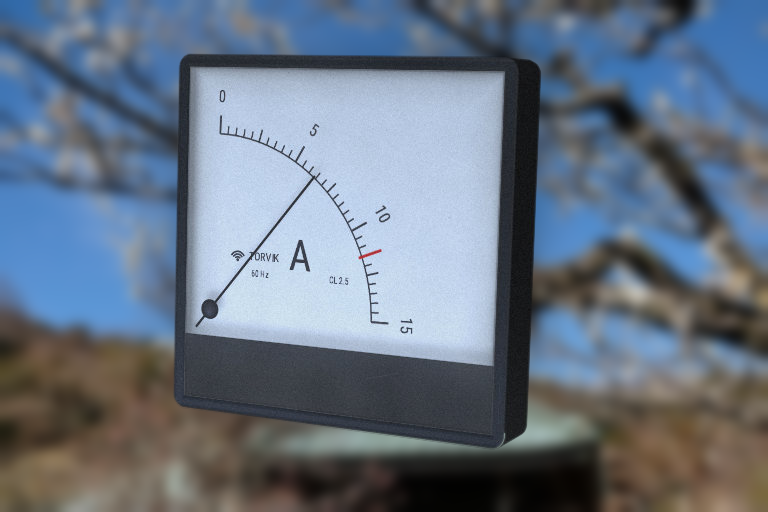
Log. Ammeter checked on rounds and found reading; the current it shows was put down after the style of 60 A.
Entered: 6.5 A
